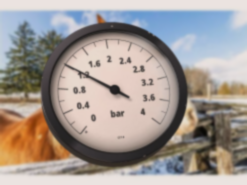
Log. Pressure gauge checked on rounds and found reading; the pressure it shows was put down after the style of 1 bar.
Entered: 1.2 bar
